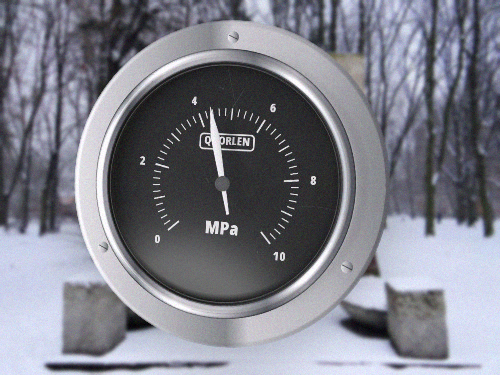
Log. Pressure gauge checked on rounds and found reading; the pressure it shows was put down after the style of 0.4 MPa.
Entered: 4.4 MPa
